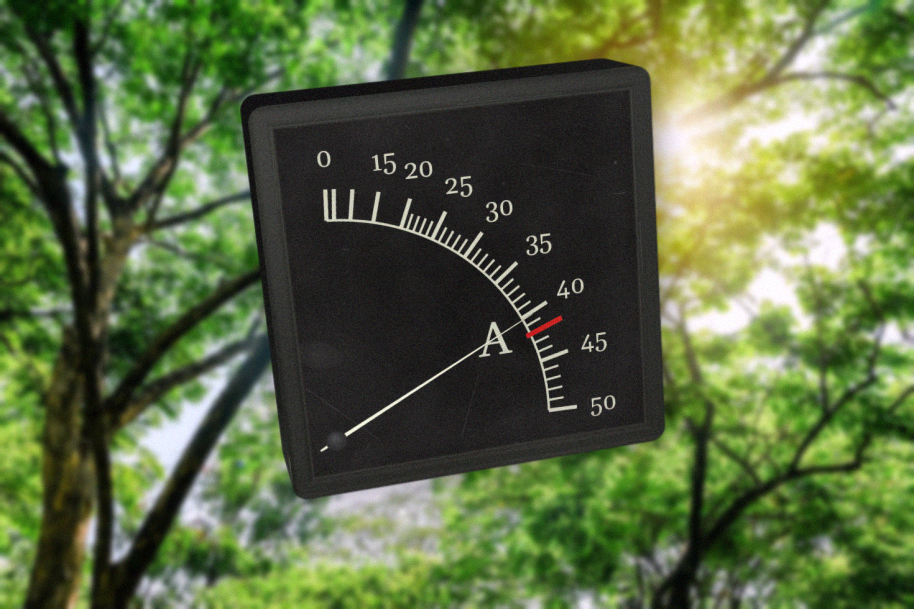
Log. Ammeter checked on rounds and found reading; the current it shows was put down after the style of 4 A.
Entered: 40 A
